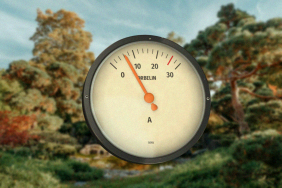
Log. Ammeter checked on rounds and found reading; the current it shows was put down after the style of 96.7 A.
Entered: 6 A
